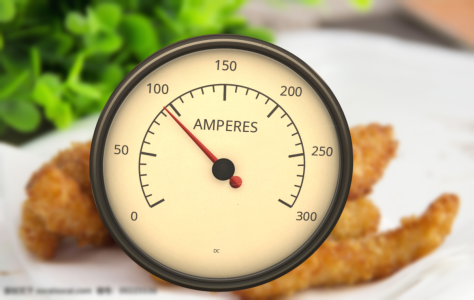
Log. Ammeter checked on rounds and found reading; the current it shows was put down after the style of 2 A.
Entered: 95 A
